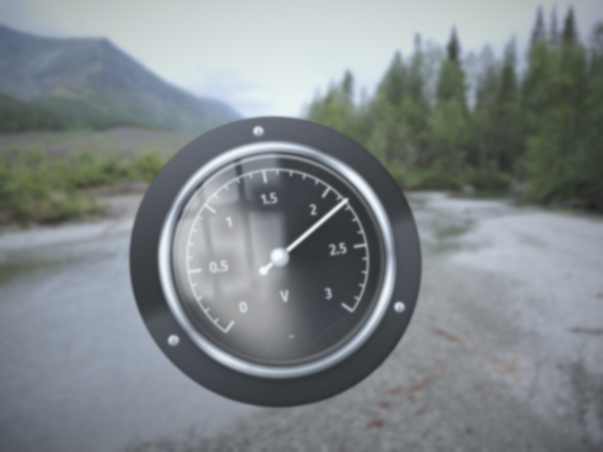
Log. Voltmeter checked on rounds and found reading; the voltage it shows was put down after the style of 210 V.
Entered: 2.15 V
